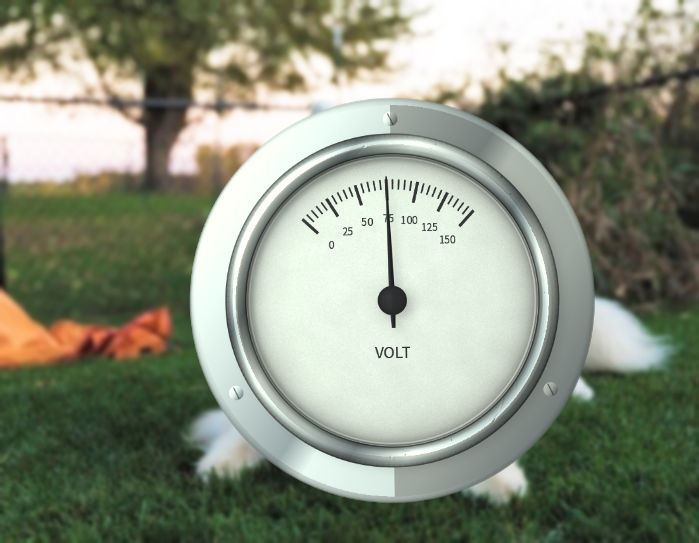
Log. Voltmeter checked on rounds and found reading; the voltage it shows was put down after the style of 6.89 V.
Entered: 75 V
